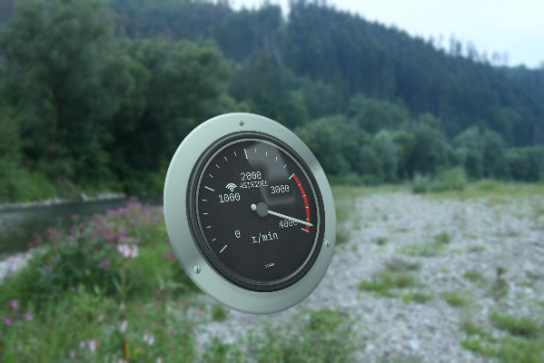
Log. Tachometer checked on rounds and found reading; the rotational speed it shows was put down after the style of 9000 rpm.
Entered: 3900 rpm
